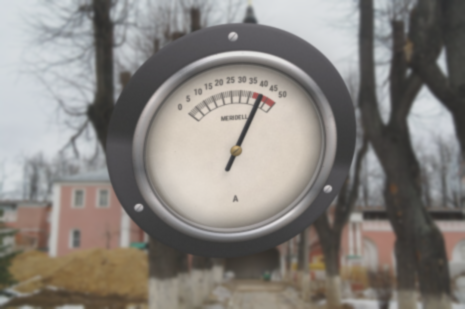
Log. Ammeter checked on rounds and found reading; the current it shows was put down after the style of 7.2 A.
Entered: 40 A
